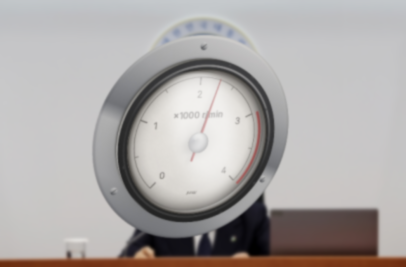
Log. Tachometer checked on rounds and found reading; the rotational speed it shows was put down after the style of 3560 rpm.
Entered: 2250 rpm
